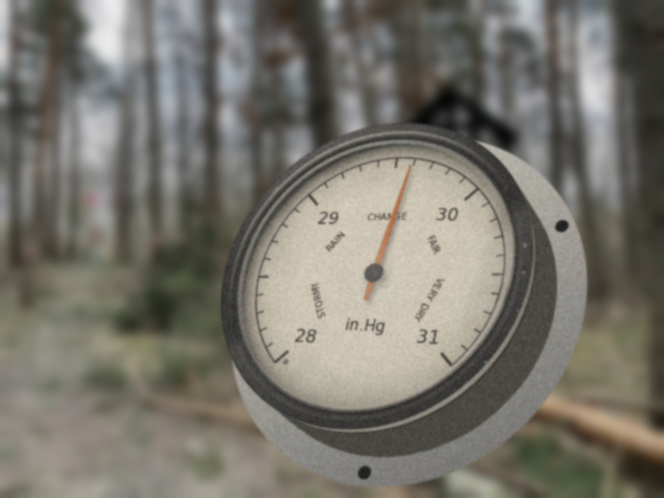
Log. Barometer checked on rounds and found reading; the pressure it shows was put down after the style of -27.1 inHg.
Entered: 29.6 inHg
